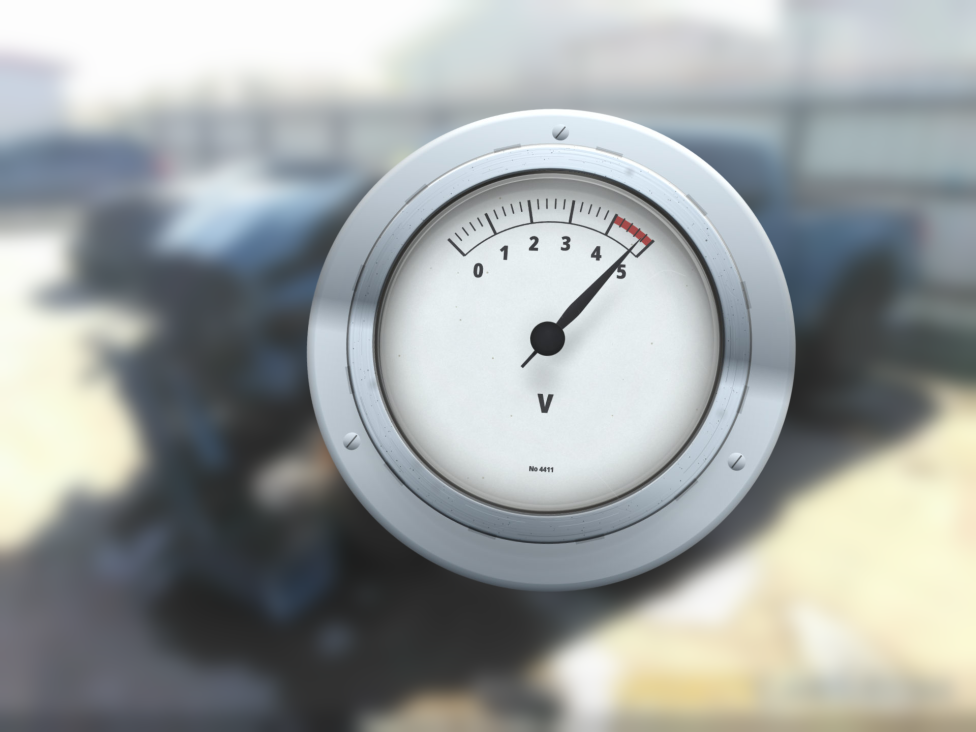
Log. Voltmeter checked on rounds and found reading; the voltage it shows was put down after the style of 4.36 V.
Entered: 4.8 V
